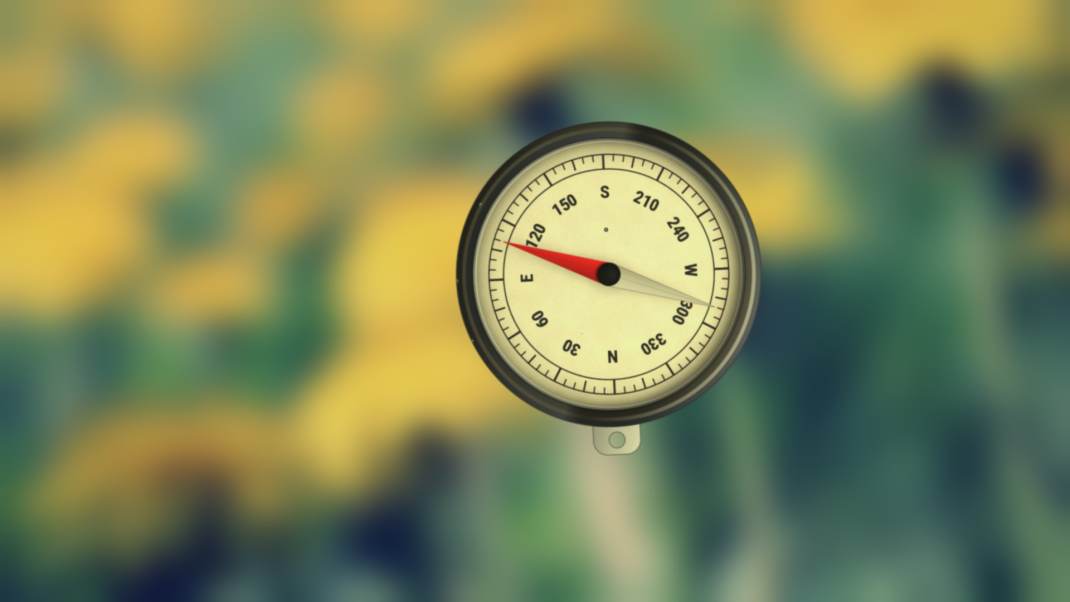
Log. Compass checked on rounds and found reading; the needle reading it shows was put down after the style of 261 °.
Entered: 110 °
